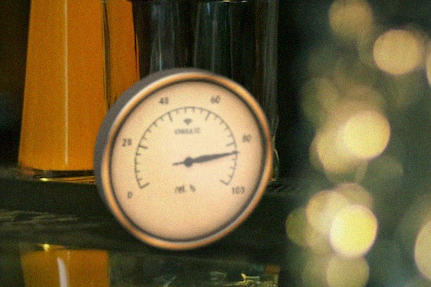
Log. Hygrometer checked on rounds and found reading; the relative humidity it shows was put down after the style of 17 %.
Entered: 84 %
